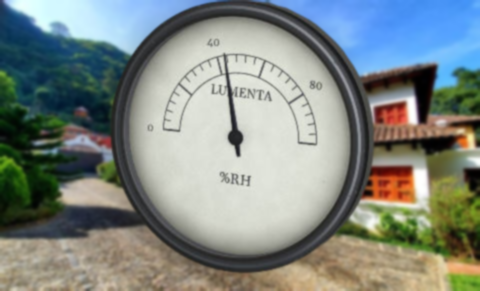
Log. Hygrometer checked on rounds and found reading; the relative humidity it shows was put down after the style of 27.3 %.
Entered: 44 %
